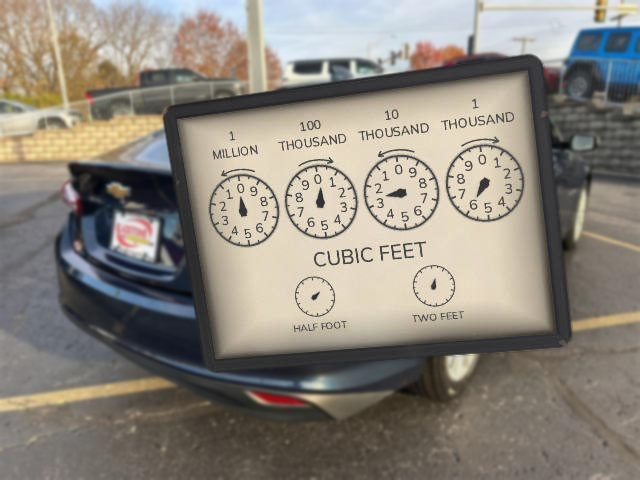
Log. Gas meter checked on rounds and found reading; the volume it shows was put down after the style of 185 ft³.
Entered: 2600 ft³
